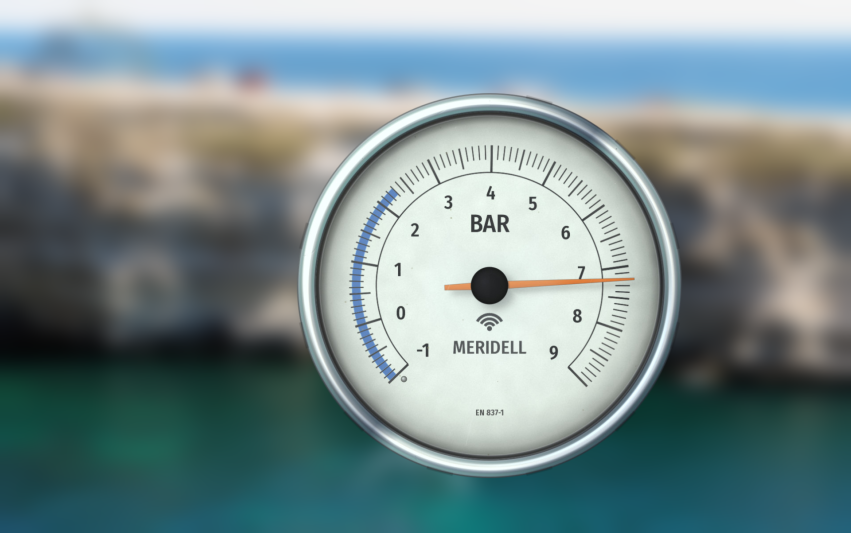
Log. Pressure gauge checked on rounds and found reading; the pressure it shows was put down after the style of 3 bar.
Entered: 7.2 bar
